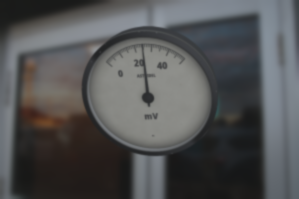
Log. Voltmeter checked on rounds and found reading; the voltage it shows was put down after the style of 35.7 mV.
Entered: 25 mV
